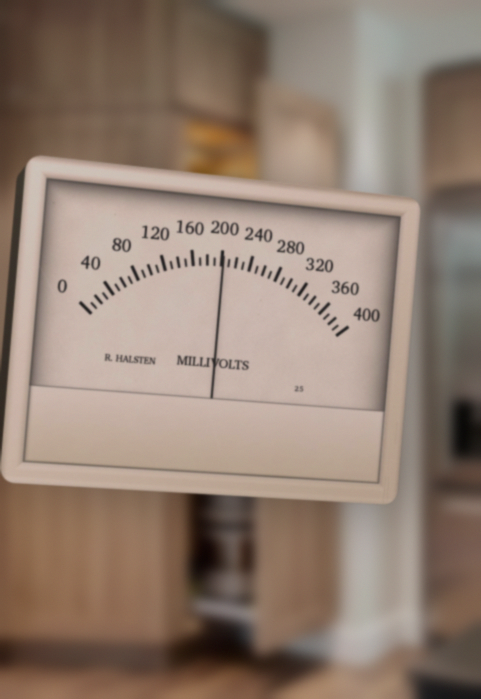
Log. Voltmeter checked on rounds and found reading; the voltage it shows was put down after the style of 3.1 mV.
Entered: 200 mV
